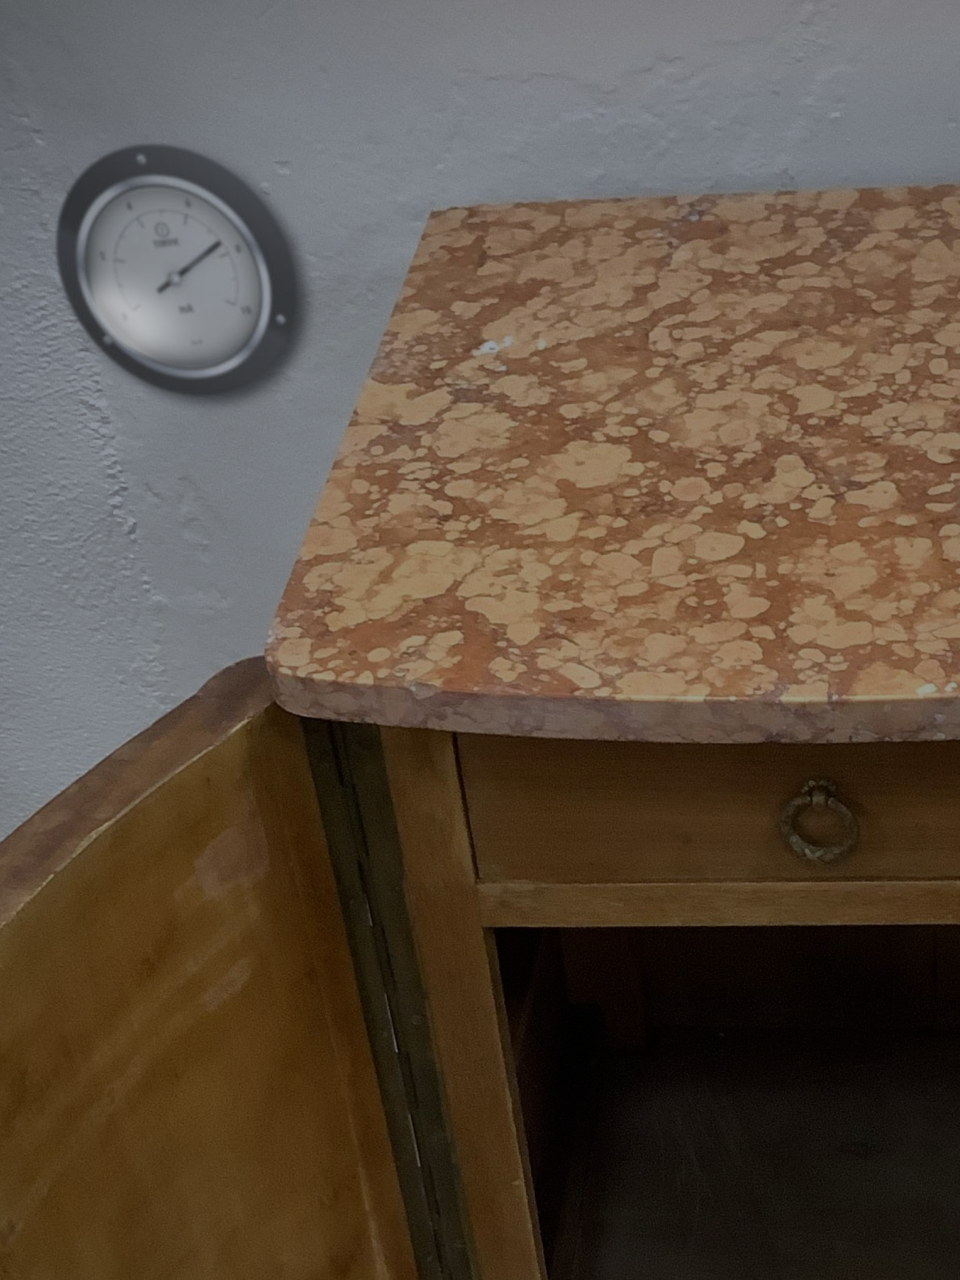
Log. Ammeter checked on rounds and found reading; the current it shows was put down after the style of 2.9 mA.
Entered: 7.5 mA
